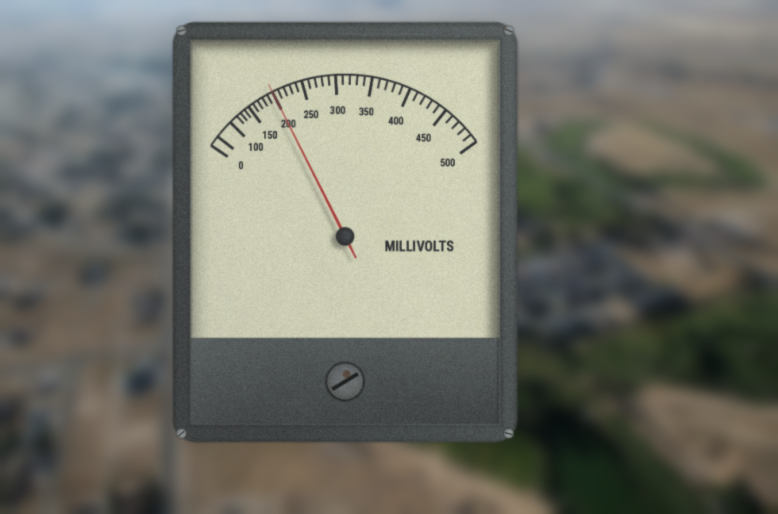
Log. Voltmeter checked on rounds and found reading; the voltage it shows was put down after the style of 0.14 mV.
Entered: 200 mV
